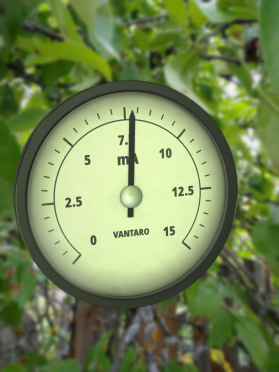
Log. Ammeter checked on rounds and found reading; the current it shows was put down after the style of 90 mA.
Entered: 7.75 mA
